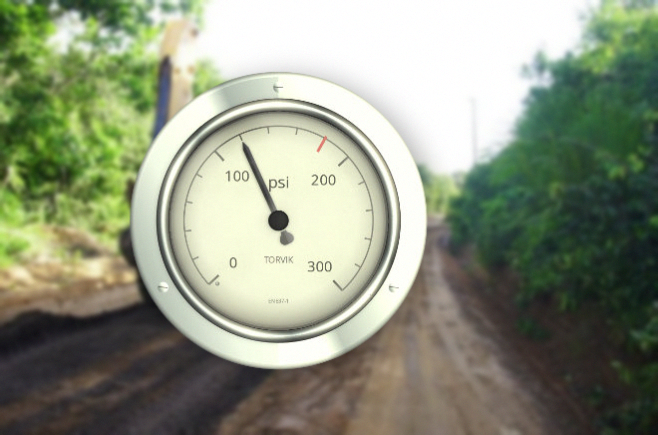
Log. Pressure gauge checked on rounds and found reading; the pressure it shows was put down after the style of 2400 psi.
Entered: 120 psi
